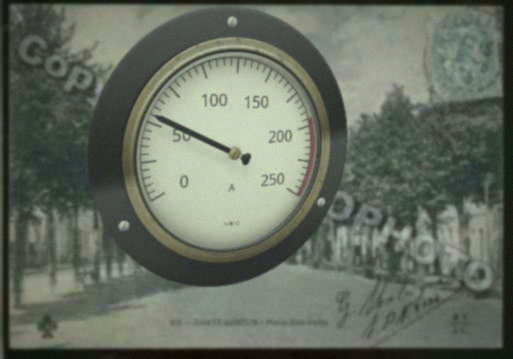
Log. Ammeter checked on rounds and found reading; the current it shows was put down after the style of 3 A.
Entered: 55 A
